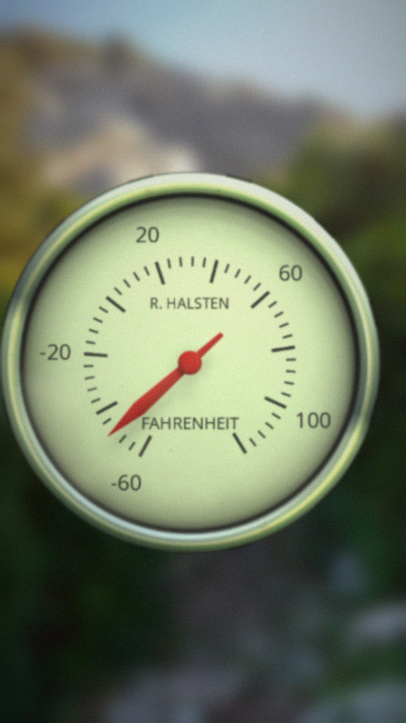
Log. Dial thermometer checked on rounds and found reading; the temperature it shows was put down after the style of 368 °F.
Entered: -48 °F
